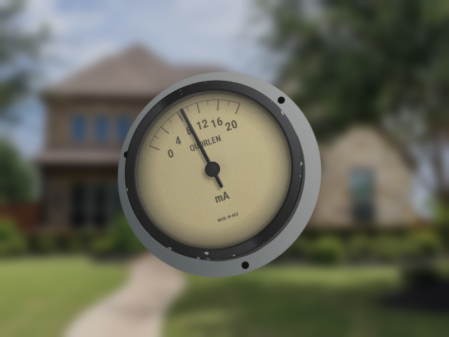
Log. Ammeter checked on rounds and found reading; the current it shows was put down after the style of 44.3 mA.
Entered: 9 mA
